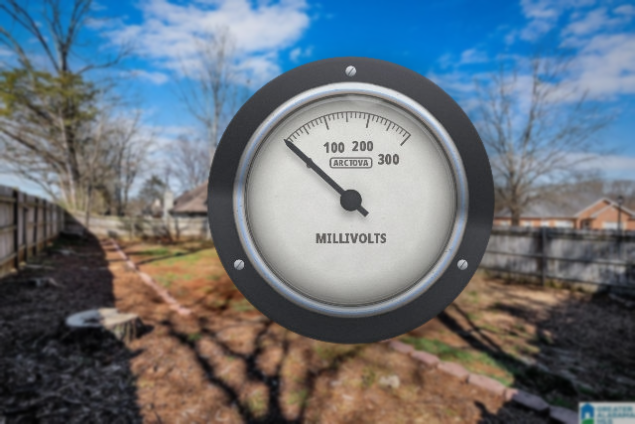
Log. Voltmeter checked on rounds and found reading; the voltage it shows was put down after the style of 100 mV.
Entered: 0 mV
